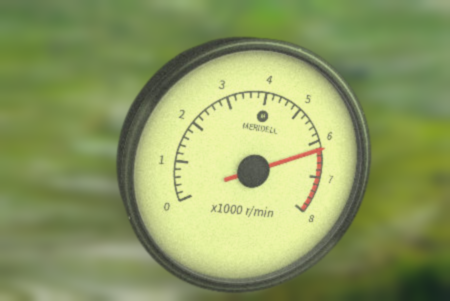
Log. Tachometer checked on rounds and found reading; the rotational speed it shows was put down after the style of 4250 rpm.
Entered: 6200 rpm
